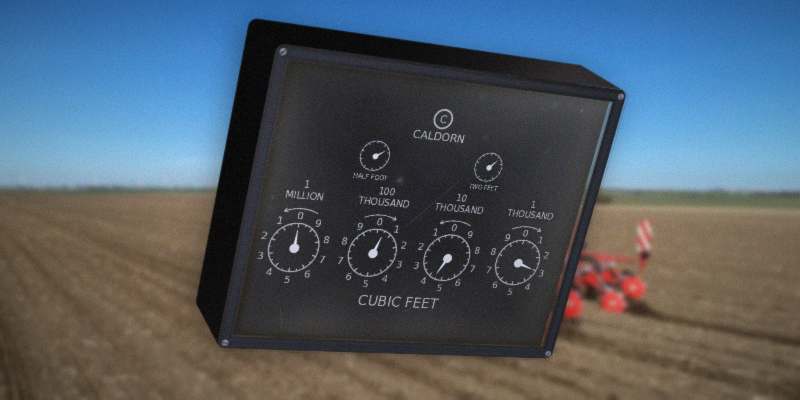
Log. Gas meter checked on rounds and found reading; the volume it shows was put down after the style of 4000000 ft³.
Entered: 4300 ft³
